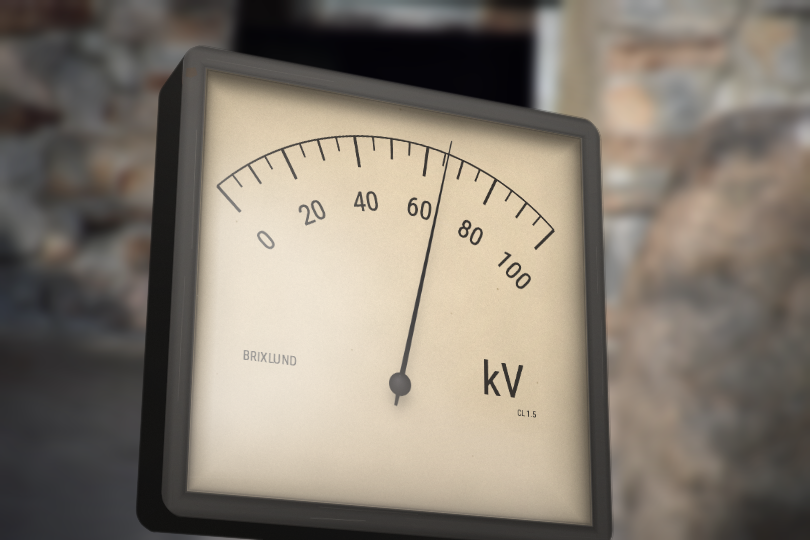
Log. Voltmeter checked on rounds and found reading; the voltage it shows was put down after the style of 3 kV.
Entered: 65 kV
